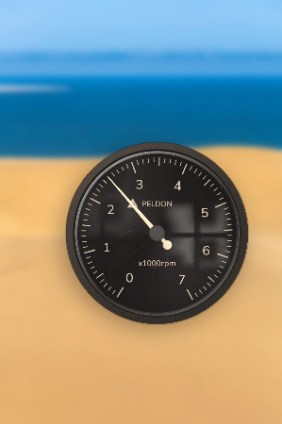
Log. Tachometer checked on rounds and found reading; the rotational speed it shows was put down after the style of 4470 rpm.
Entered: 2500 rpm
